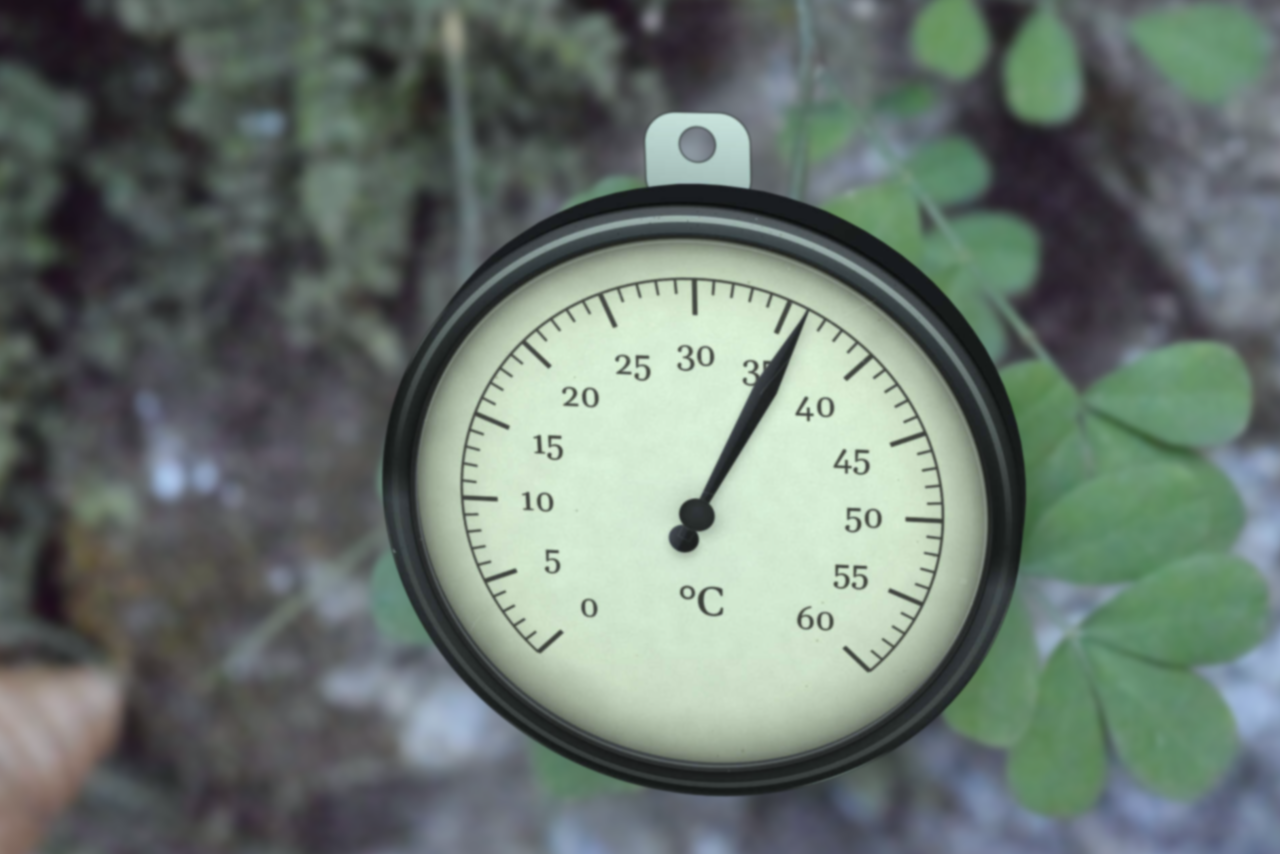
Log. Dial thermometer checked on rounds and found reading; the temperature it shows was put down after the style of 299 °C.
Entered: 36 °C
